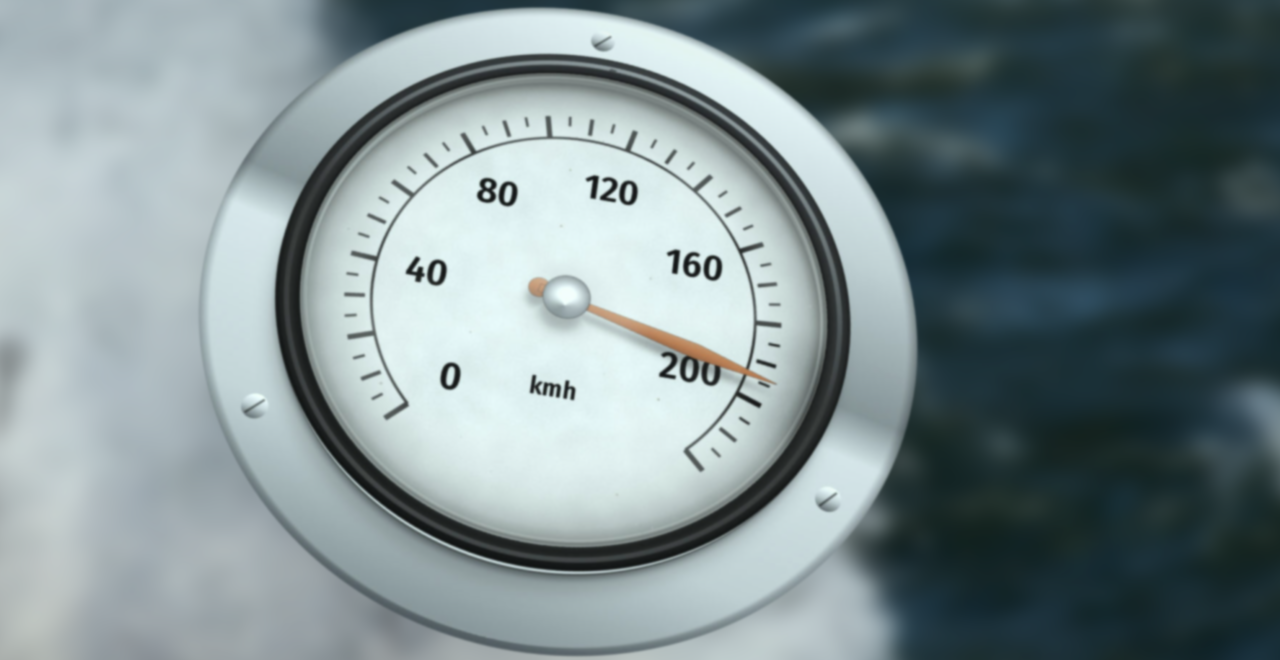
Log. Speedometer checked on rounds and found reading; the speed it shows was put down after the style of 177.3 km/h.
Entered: 195 km/h
